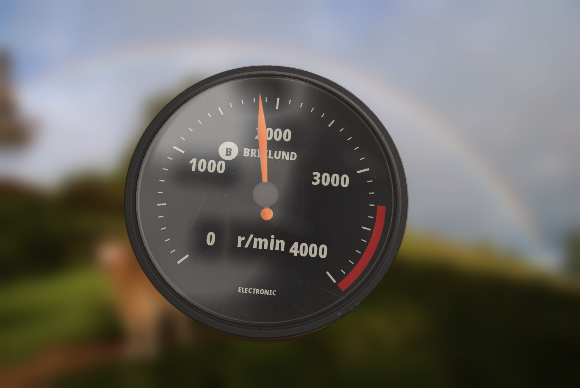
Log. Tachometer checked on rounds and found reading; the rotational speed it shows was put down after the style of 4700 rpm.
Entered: 1850 rpm
